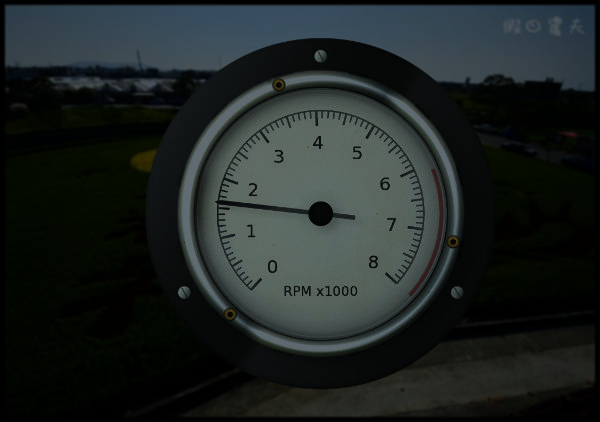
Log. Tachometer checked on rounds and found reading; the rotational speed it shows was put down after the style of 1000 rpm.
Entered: 1600 rpm
